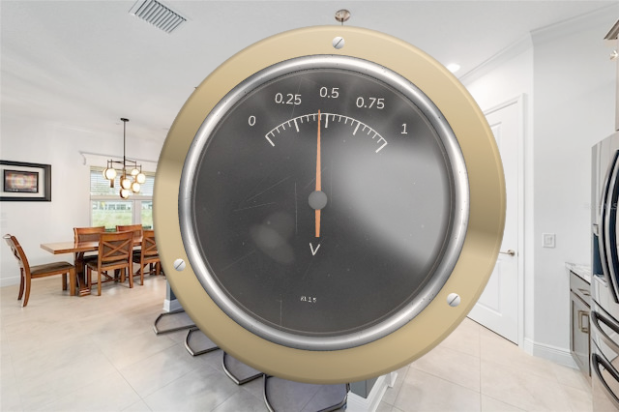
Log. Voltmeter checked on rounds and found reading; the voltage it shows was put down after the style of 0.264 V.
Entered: 0.45 V
